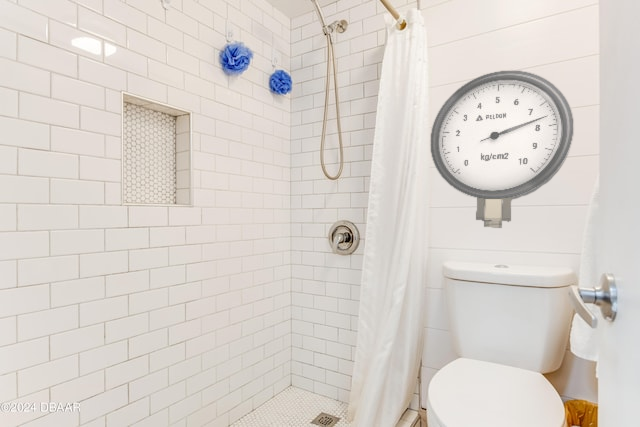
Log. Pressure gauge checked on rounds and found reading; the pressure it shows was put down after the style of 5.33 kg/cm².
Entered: 7.6 kg/cm²
